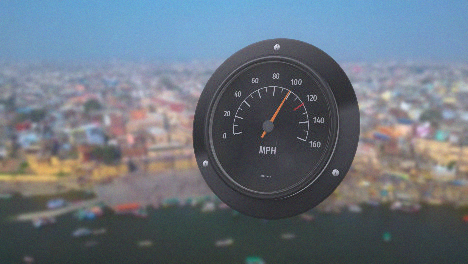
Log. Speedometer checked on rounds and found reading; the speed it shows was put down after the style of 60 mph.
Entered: 100 mph
